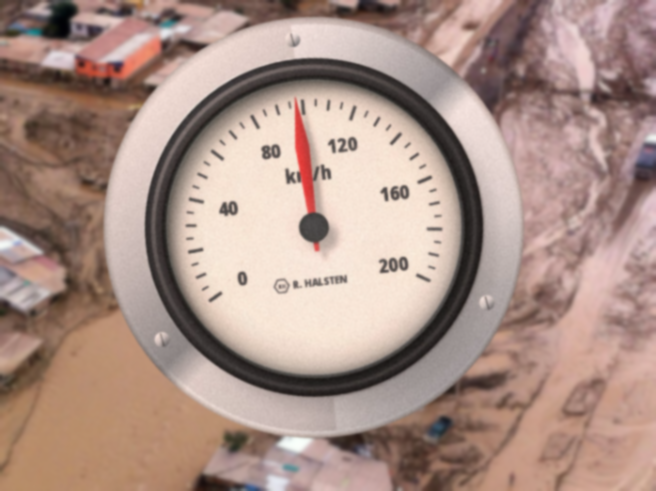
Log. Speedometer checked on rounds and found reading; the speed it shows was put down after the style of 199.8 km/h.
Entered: 97.5 km/h
